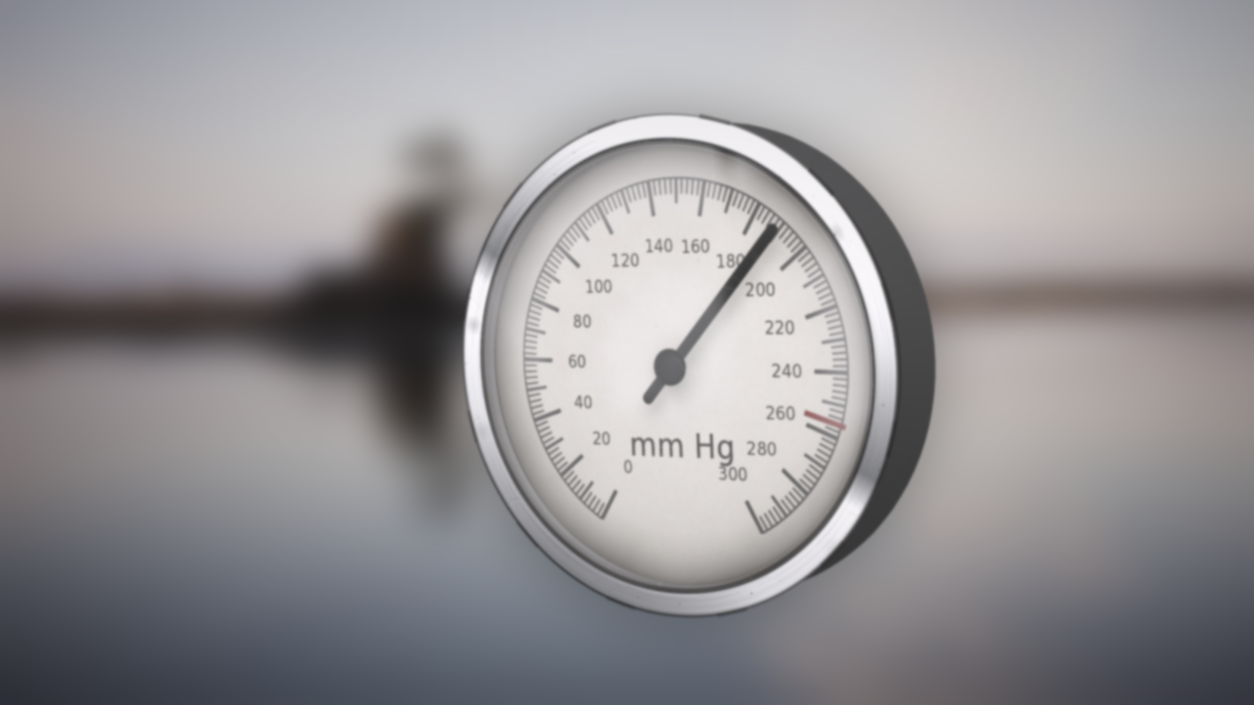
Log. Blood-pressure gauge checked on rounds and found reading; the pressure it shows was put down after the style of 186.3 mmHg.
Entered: 190 mmHg
